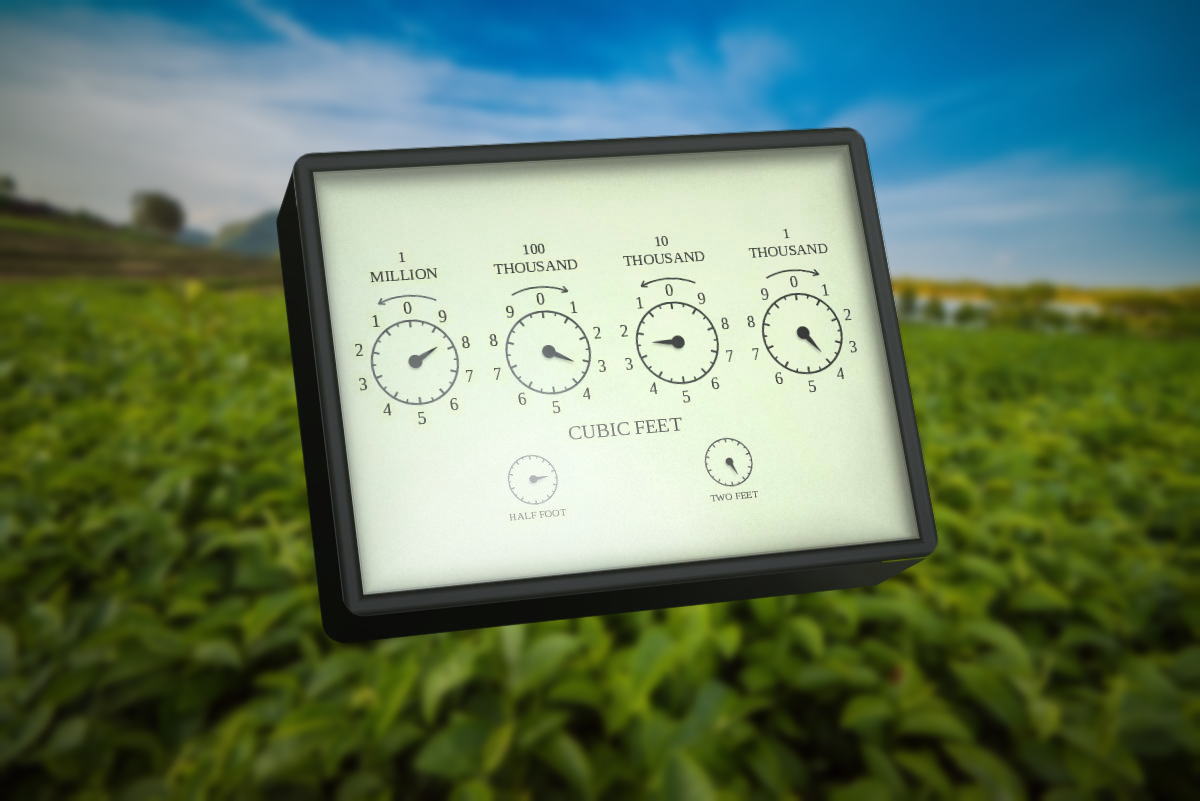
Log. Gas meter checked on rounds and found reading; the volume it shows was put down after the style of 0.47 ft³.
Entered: 832400 ft³
